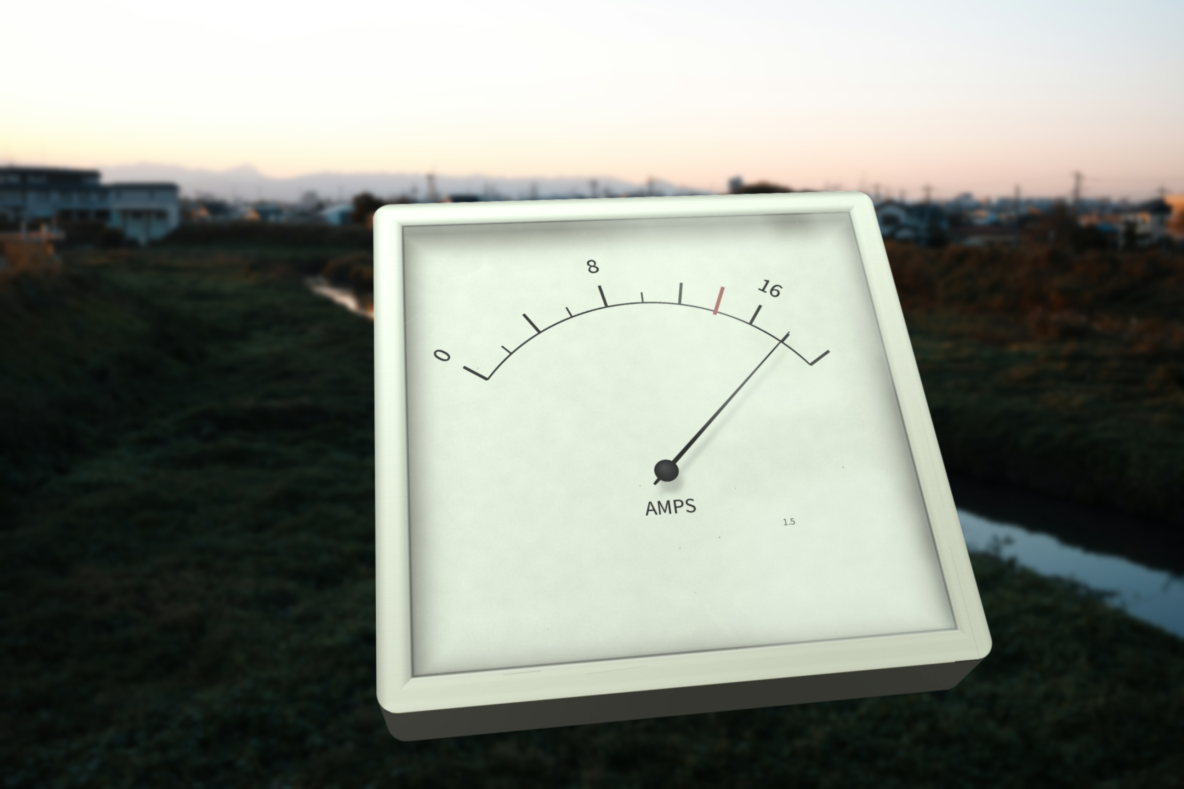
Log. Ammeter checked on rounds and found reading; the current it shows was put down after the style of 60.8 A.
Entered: 18 A
